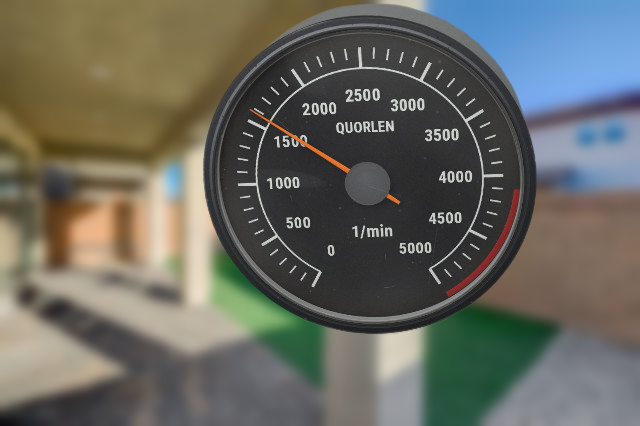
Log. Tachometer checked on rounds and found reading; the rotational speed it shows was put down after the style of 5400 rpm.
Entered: 1600 rpm
